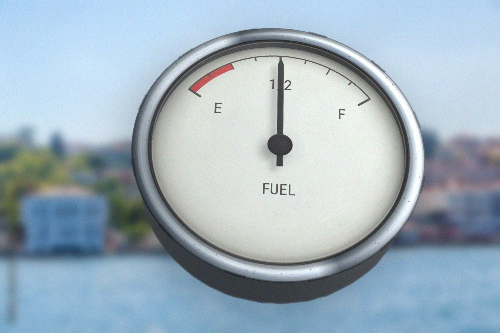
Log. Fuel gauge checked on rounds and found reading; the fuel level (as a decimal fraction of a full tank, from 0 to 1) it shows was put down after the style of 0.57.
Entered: 0.5
